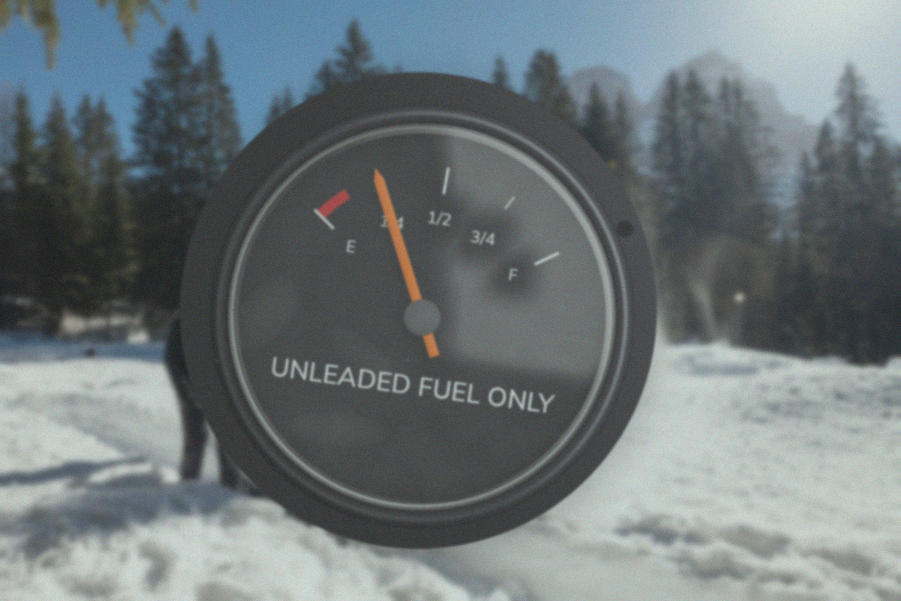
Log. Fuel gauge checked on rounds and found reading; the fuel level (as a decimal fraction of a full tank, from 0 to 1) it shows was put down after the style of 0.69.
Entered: 0.25
